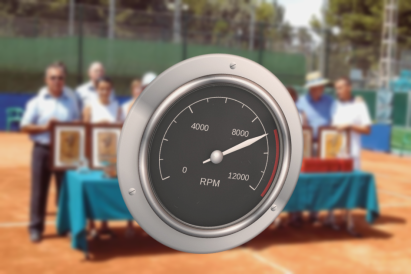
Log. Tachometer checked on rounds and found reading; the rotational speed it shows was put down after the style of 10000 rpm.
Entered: 9000 rpm
